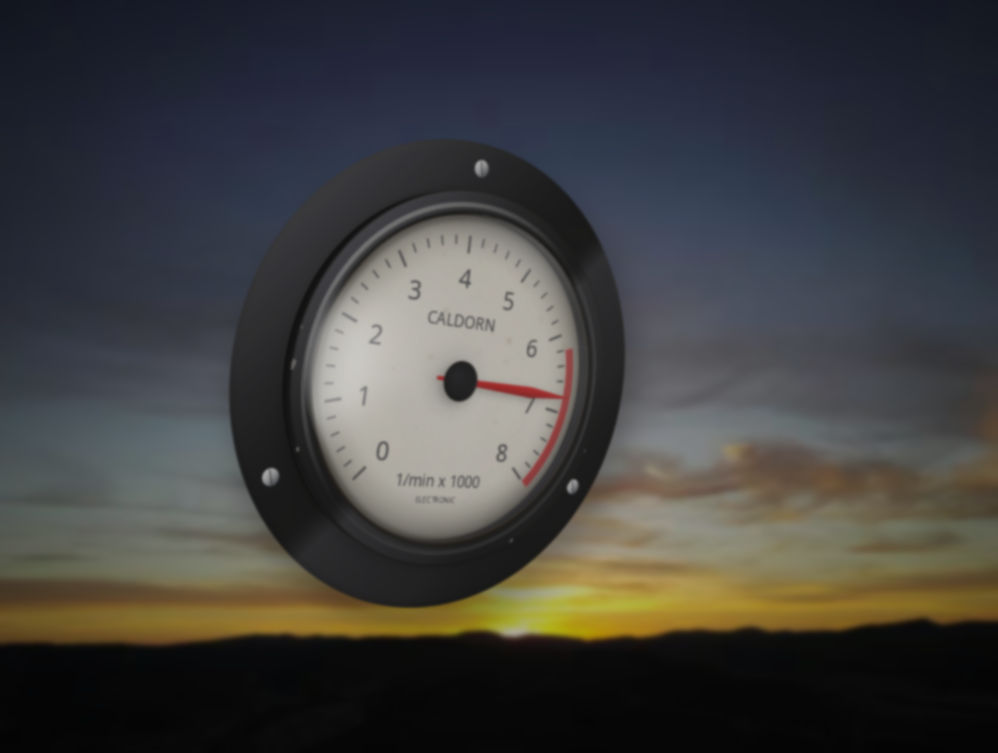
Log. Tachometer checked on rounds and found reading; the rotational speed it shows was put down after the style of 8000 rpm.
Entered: 6800 rpm
